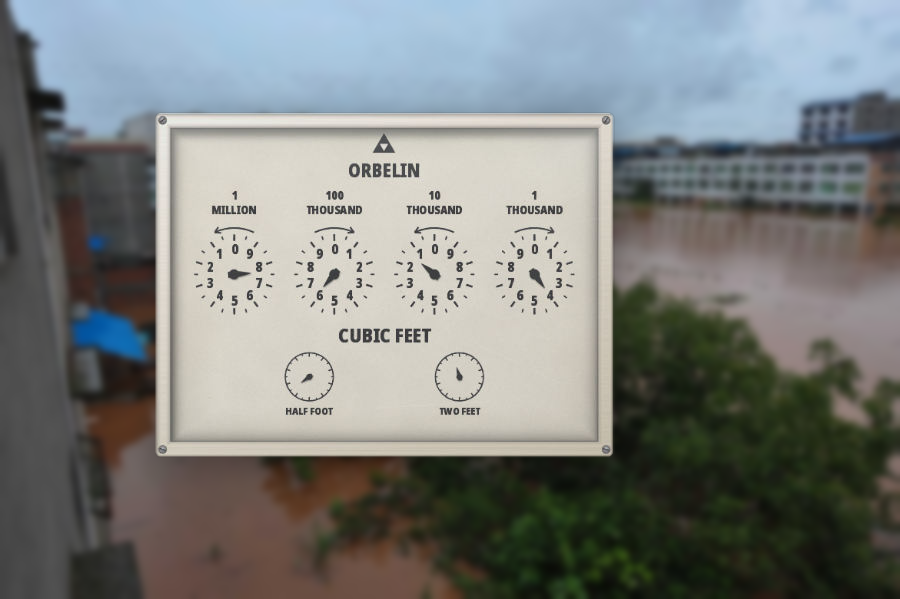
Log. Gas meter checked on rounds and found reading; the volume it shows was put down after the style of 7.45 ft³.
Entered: 761400 ft³
